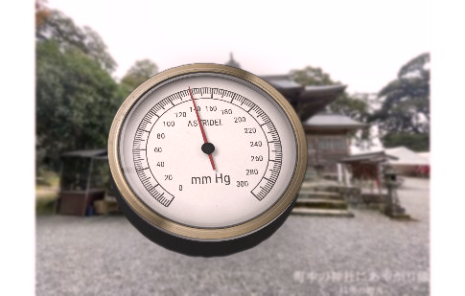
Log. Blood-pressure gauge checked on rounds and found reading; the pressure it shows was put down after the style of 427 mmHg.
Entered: 140 mmHg
